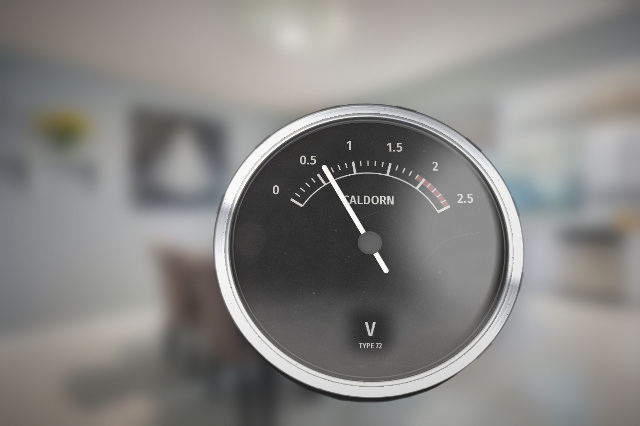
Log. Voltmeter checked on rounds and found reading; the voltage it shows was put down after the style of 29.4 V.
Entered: 0.6 V
